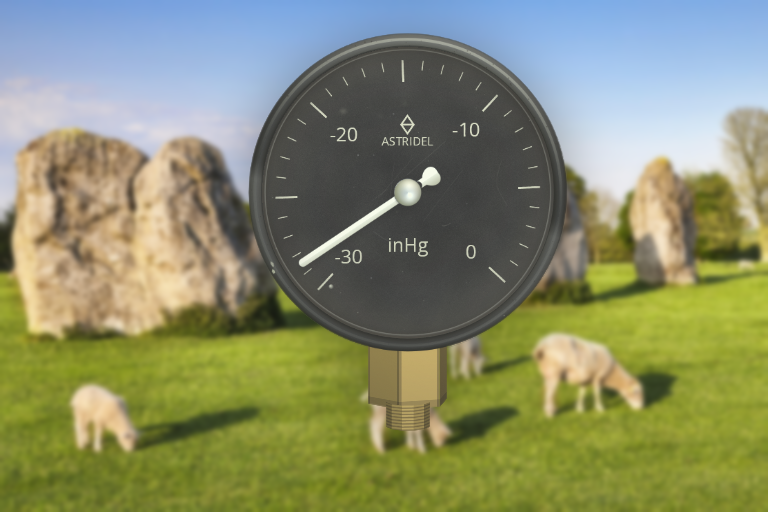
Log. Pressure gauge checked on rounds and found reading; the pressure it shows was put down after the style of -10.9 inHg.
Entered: -28.5 inHg
